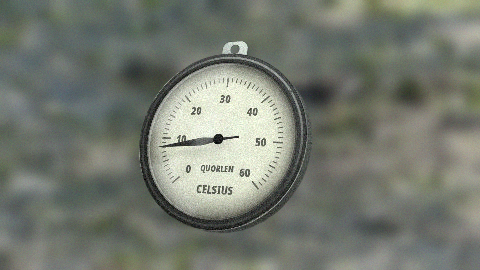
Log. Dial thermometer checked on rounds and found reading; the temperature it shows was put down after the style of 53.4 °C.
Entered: 8 °C
